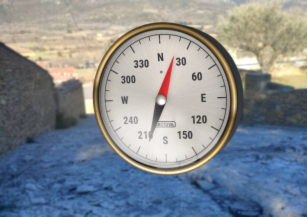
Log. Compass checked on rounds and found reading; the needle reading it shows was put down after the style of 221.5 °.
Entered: 20 °
